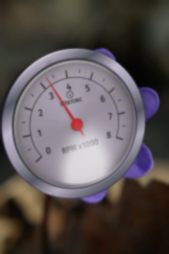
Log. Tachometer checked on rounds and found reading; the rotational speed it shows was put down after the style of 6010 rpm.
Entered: 3250 rpm
